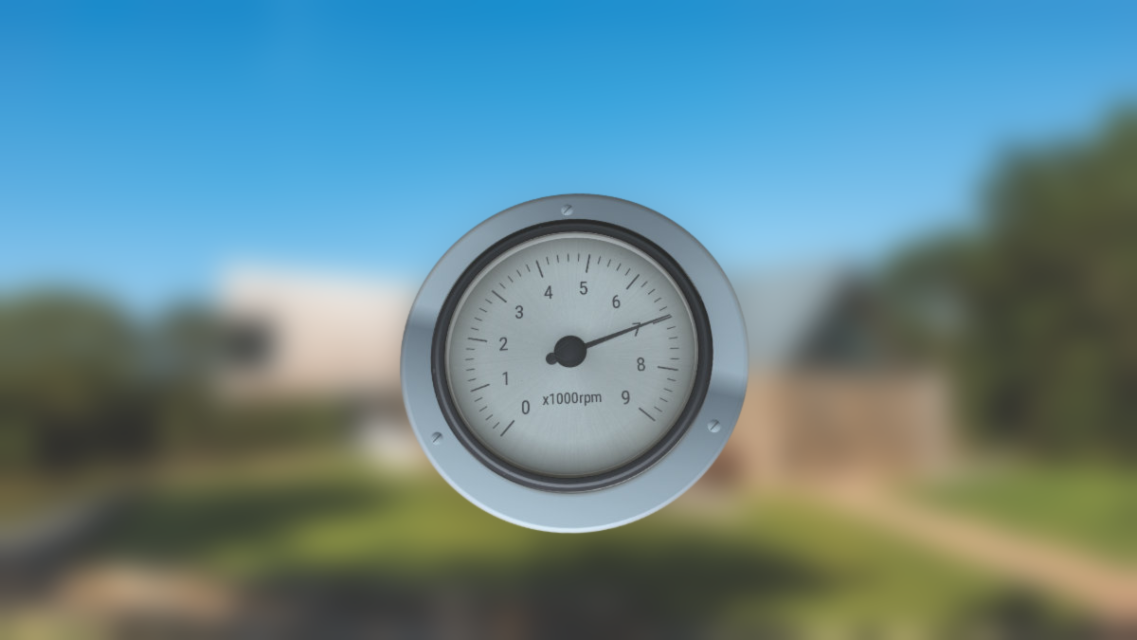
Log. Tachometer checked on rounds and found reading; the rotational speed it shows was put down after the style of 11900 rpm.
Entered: 7000 rpm
